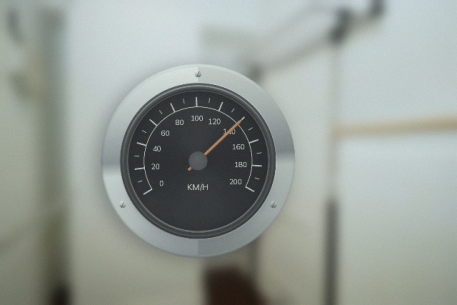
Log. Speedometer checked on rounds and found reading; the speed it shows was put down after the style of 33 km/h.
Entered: 140 km/h
